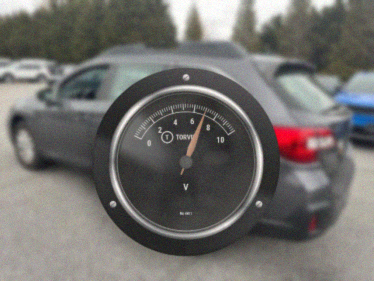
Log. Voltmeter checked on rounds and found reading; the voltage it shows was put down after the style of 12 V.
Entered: 7 V
